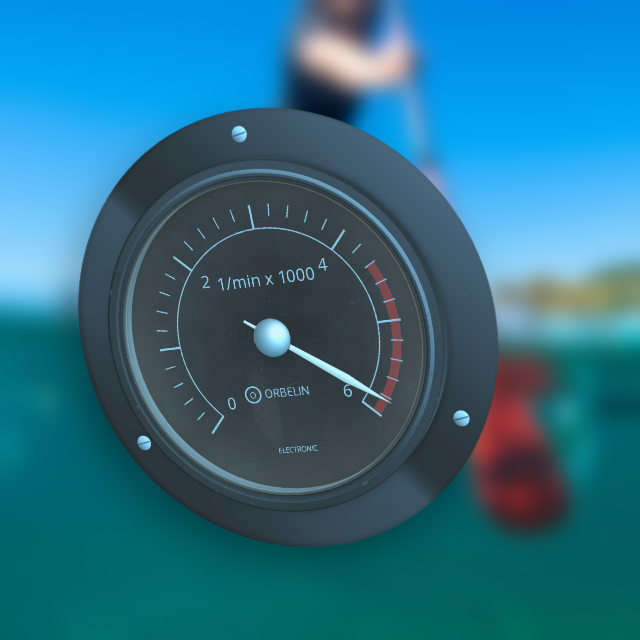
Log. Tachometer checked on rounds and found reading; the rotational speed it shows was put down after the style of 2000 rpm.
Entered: 5800 rpm
